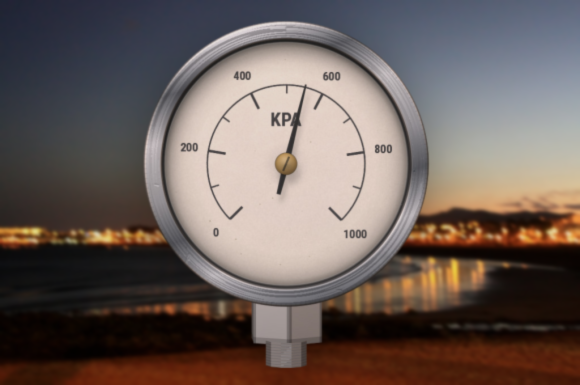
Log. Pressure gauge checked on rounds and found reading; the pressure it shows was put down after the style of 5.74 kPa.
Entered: 550 kPa
